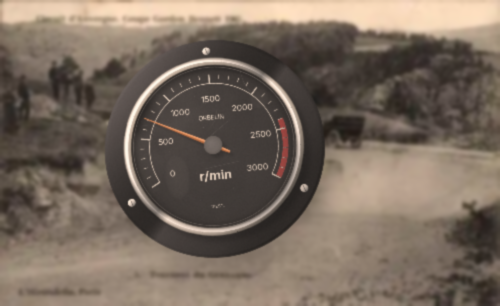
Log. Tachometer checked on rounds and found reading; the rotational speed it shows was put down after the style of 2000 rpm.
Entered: 700 rpm
